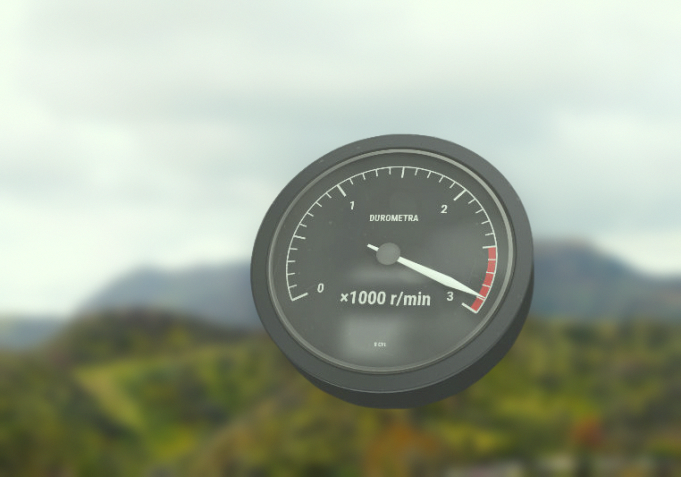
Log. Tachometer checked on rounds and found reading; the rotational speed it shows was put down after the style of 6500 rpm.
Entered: 2900 rpm
